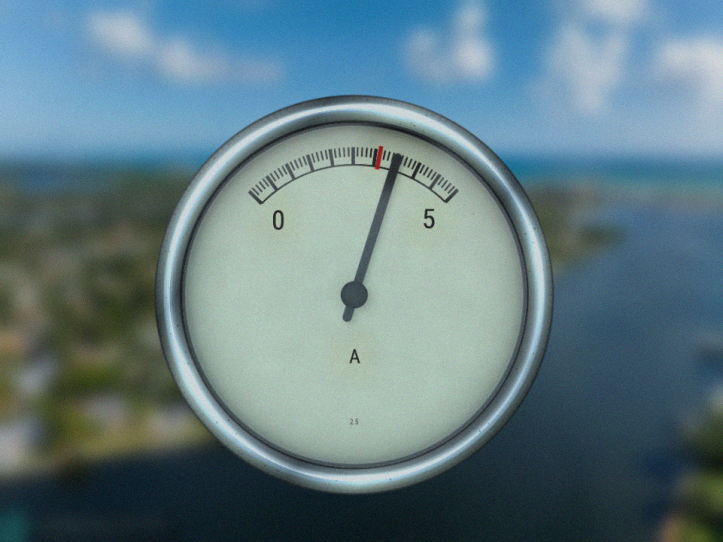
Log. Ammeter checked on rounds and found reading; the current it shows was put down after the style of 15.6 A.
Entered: 3.5 A
